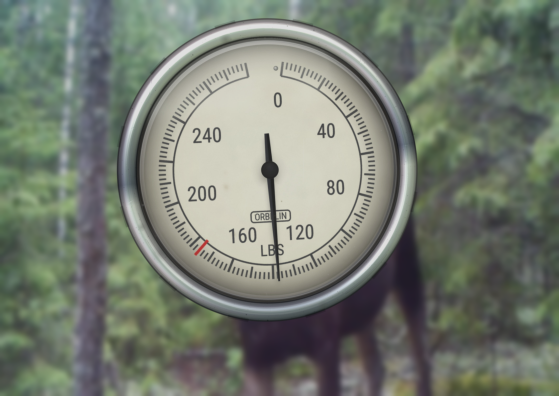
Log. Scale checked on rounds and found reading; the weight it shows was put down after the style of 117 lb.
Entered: 138 lb
